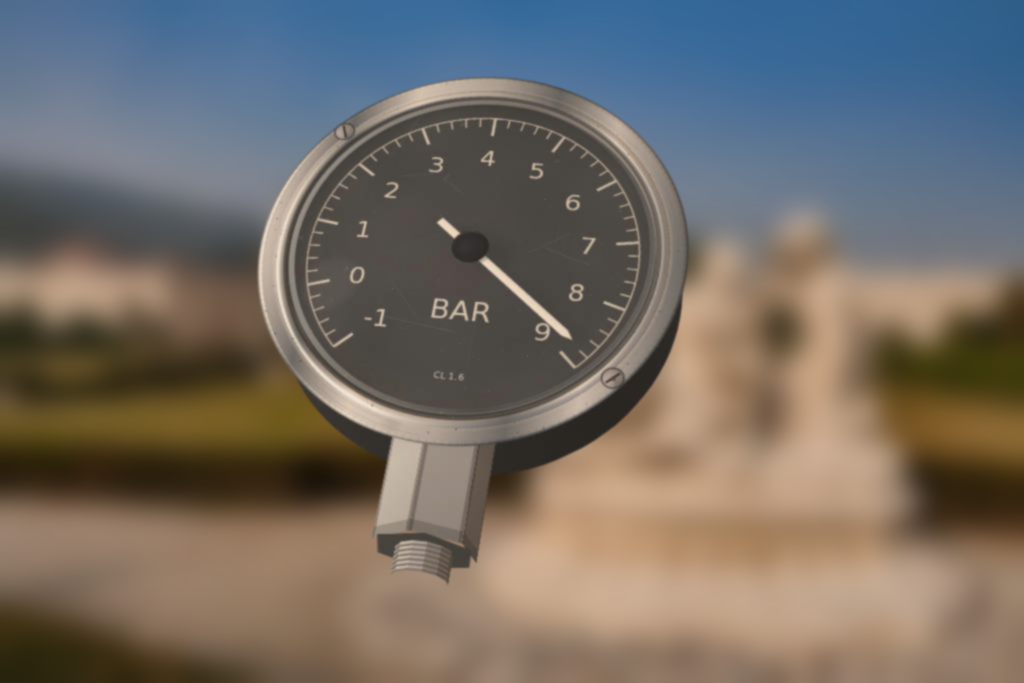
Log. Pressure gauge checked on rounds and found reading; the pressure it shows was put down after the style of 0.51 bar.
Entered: 8.8 bar
